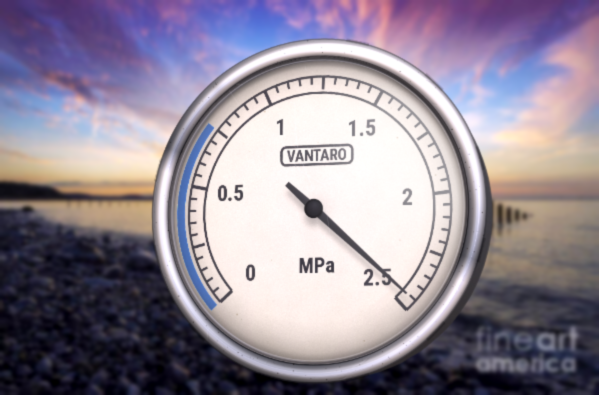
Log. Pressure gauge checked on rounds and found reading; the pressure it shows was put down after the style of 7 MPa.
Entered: 2.45 MPa
